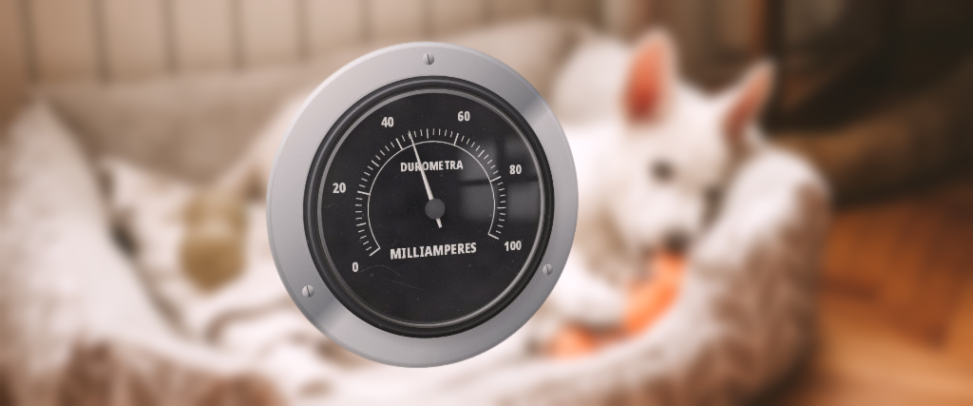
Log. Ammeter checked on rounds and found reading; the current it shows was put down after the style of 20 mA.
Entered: 44 mA
